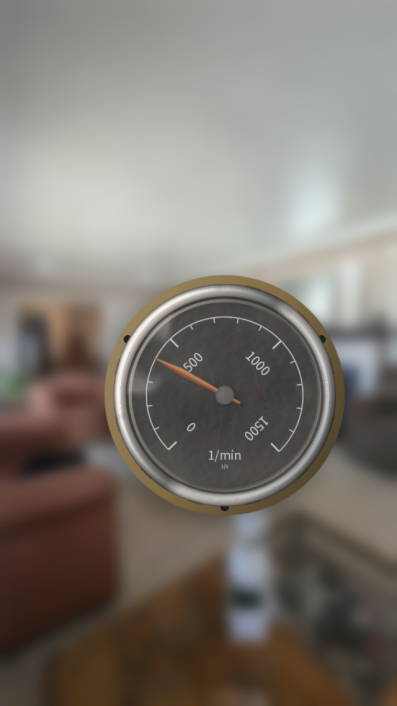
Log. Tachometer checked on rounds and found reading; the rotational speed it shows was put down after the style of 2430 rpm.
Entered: 400 rpm
